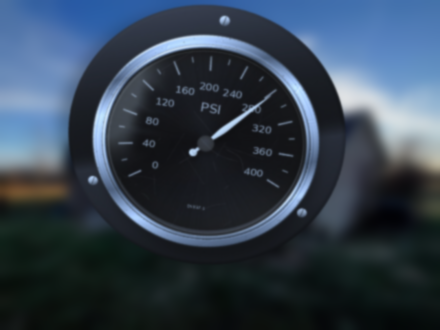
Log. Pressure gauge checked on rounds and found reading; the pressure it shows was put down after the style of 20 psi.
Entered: 280 psi
